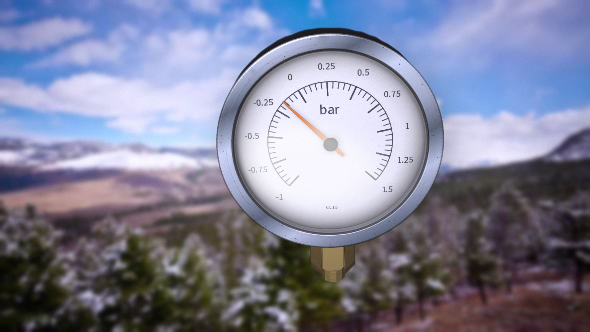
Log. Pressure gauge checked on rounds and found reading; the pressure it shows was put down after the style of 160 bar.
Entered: -0.15 bar
